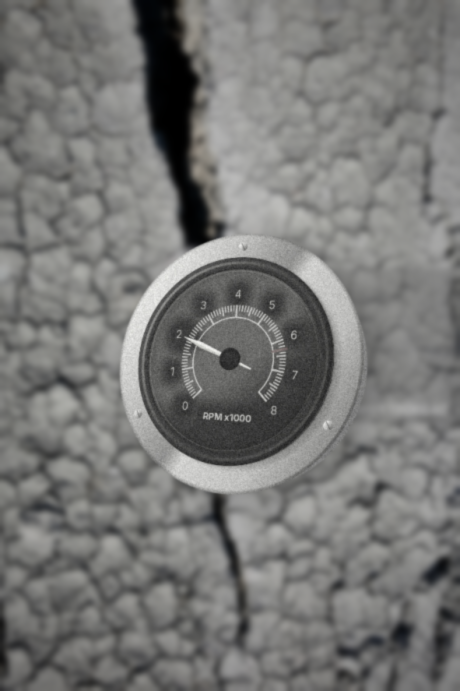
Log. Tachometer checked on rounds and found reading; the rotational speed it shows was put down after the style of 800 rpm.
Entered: 2000 rpm
